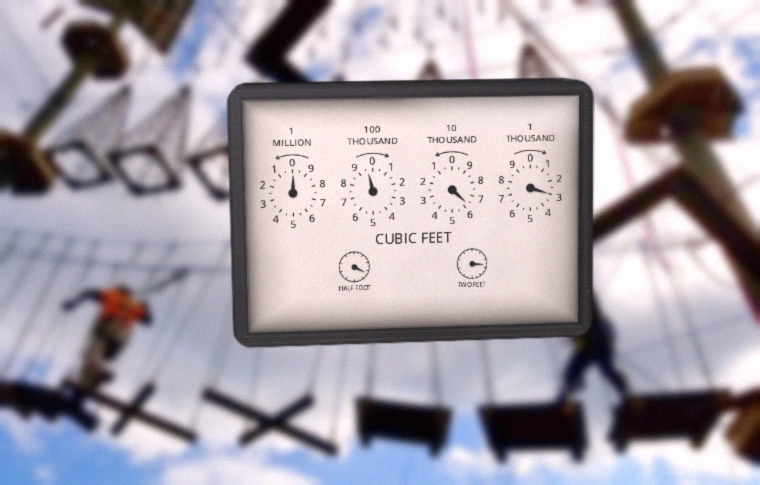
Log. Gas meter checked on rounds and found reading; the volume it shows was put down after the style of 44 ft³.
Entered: 996300 ft³
